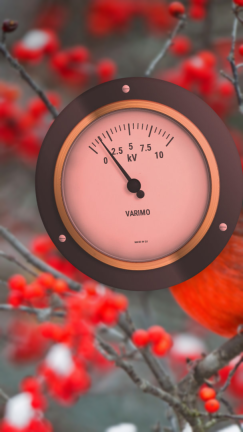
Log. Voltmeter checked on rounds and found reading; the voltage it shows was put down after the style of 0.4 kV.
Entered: 1.5 kV
